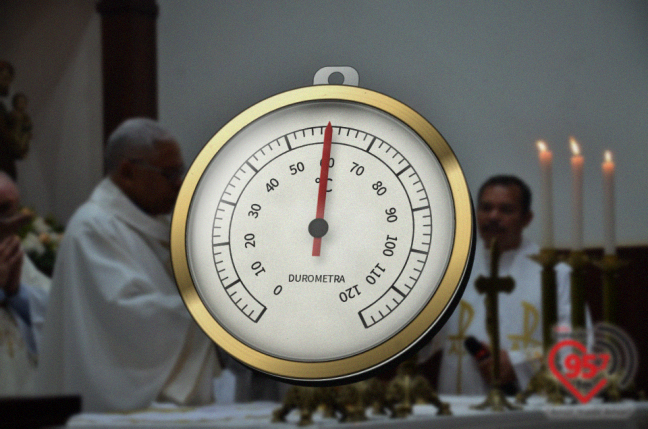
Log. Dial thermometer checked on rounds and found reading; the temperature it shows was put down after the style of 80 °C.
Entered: 60 °C
